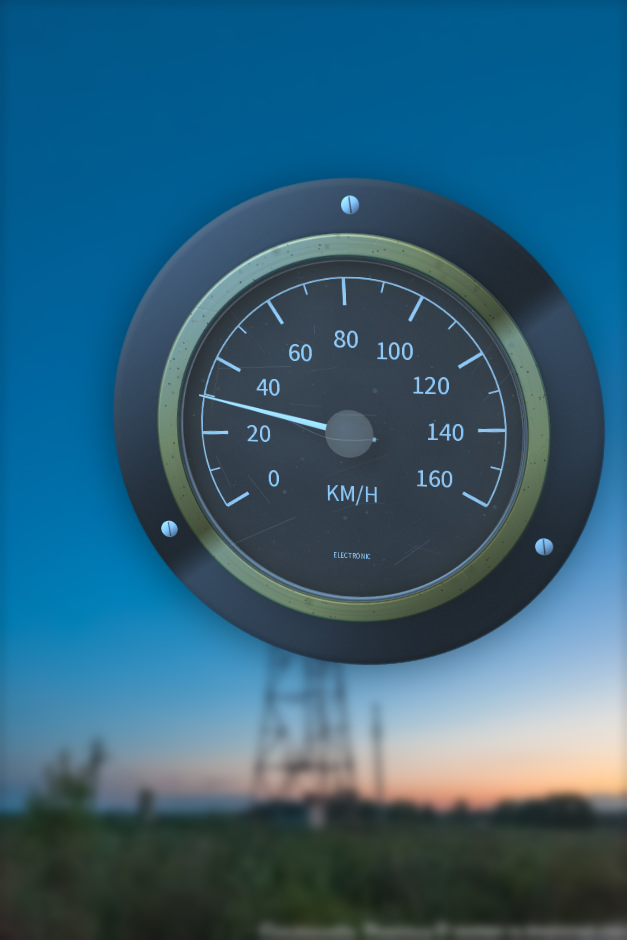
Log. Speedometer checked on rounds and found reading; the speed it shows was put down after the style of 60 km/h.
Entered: 30 km/h
